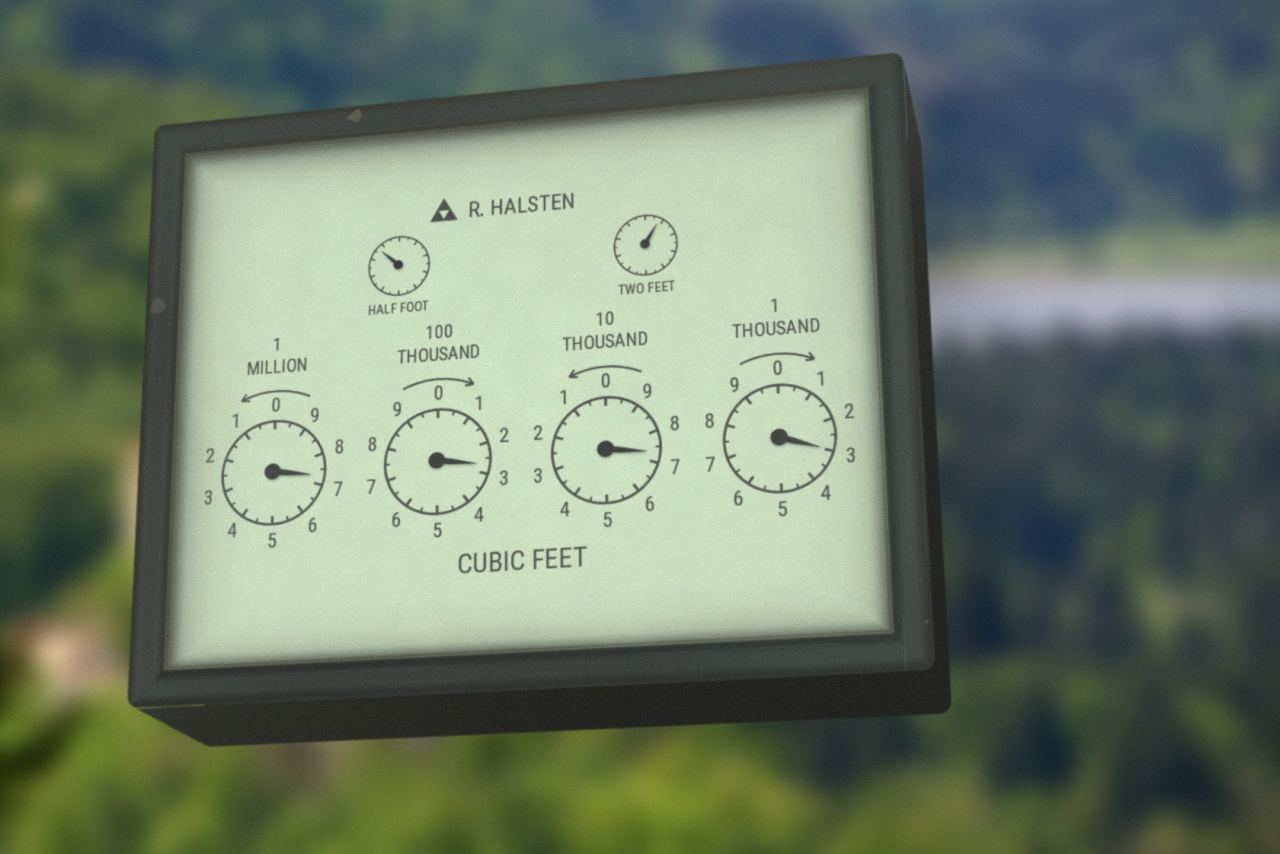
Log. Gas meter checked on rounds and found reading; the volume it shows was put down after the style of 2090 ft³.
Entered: 727300 ft³
